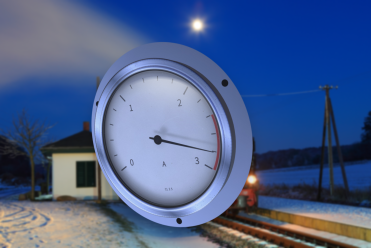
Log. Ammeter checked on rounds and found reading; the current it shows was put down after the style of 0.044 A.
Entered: 2.8 A
